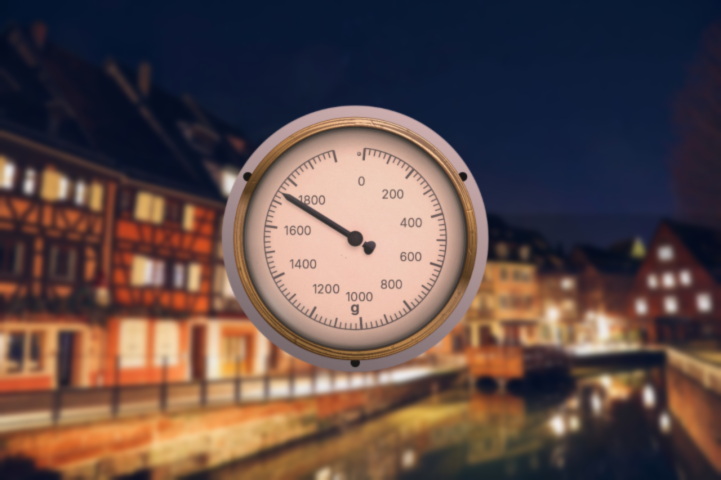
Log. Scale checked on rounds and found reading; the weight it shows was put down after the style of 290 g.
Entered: 1740 g
